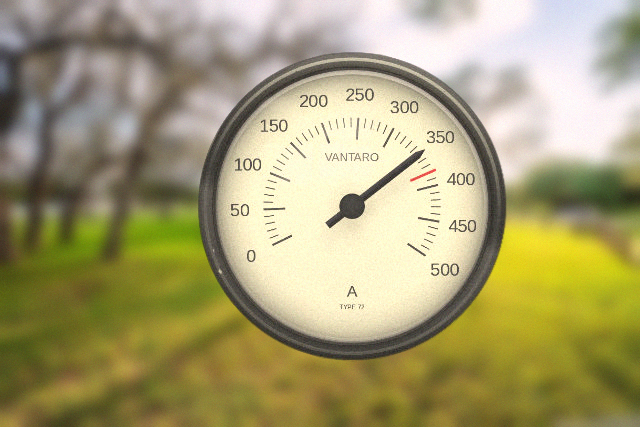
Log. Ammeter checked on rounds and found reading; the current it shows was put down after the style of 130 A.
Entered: 350 A
